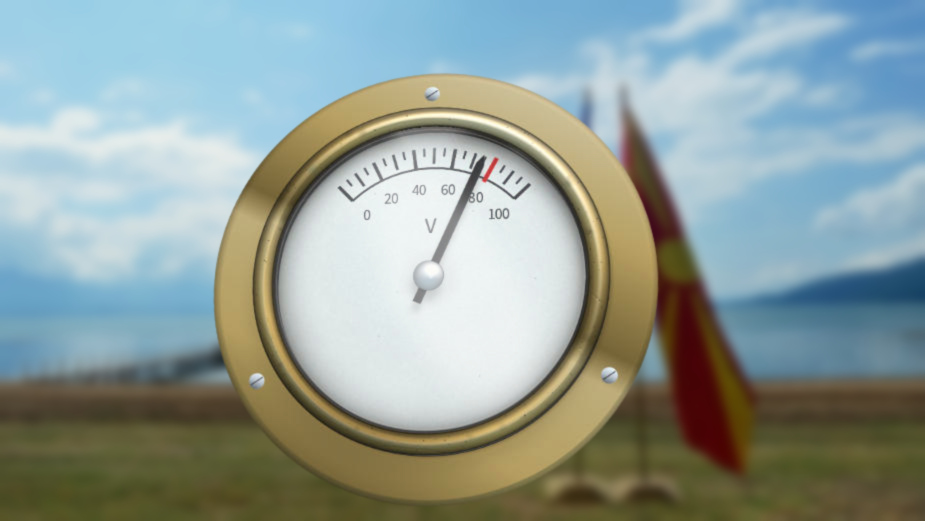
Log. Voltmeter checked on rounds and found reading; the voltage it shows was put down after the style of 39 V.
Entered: 75 V
